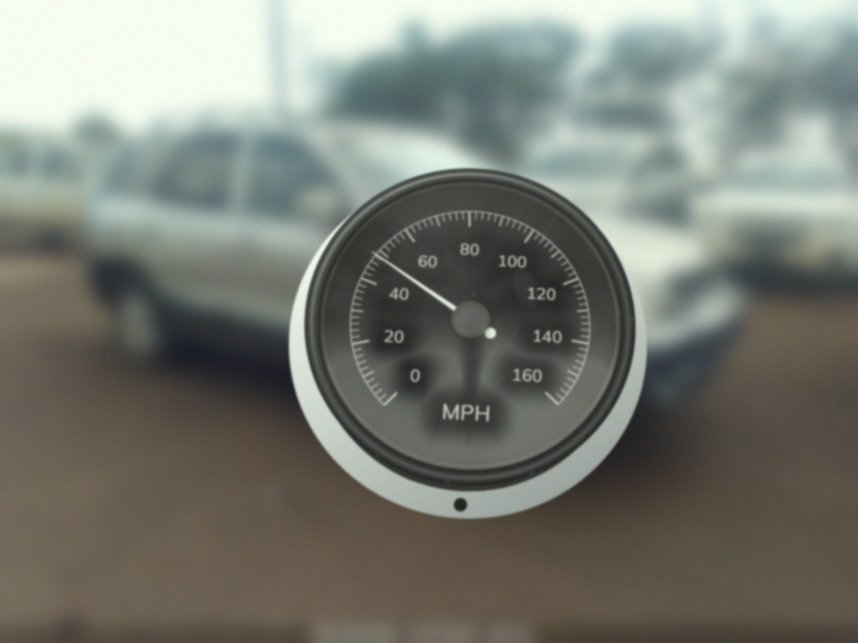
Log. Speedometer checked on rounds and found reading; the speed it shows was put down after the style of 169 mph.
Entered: 48 mph
